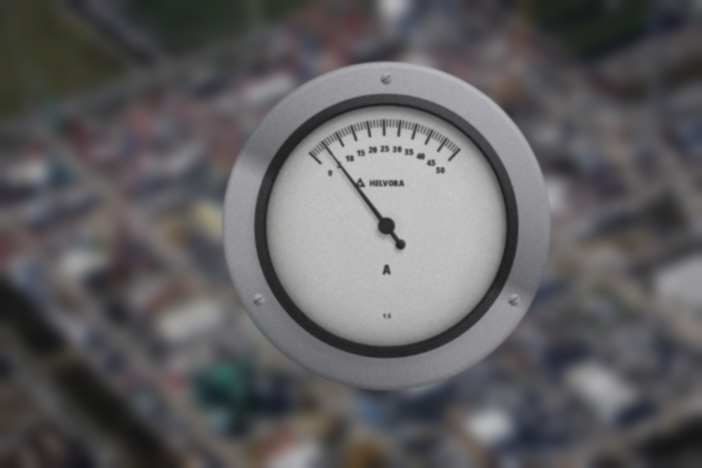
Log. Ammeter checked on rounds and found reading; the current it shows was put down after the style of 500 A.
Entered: 5 A
